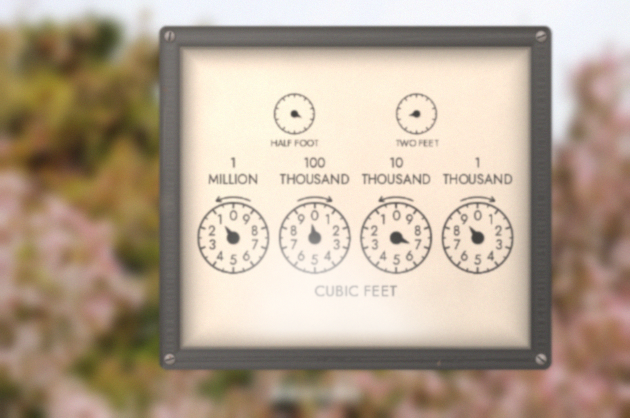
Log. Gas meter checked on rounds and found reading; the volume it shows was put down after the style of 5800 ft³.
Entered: 96900 ft³
